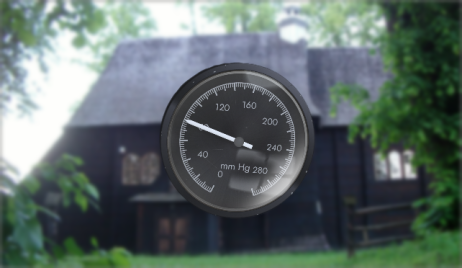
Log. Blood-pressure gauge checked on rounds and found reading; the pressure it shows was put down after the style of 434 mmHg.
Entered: 80 mmHg
